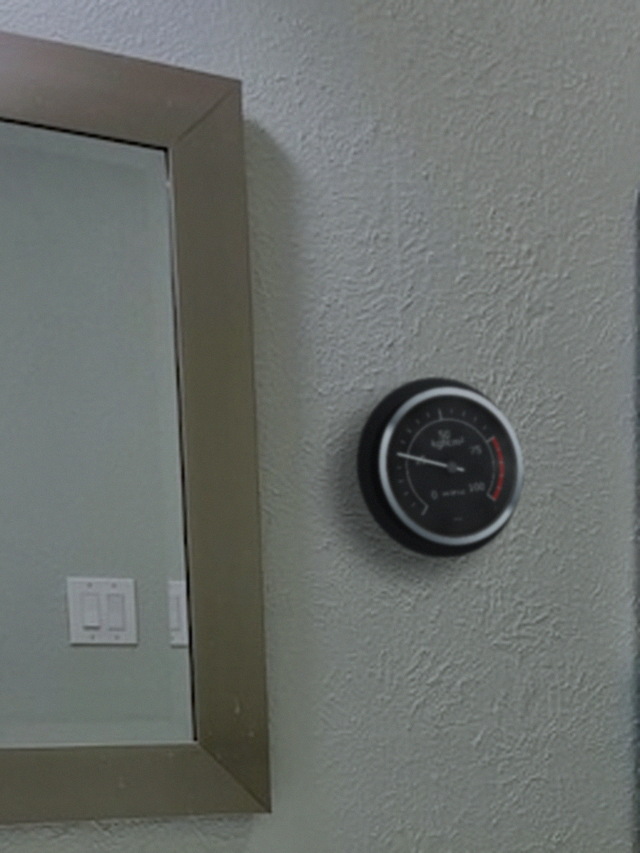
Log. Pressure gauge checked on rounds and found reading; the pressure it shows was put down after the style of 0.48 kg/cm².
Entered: 25 kg/cm²
